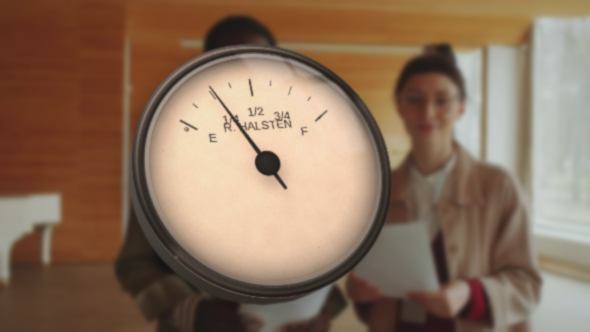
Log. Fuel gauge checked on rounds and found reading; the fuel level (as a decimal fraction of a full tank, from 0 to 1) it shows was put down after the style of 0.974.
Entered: 0.25
